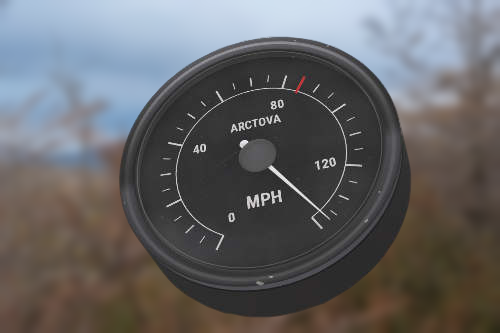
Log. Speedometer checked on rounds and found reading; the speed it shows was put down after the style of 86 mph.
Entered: 137.5 mph
